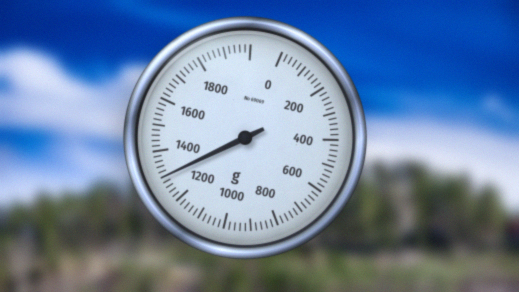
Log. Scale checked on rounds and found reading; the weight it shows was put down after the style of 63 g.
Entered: 1300 g
